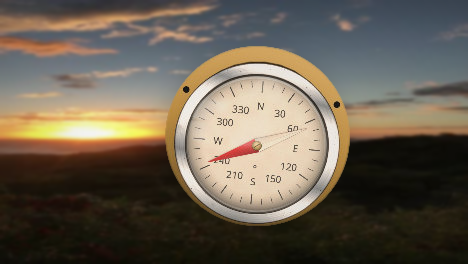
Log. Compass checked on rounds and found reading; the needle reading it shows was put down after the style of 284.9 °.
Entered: 245 °
